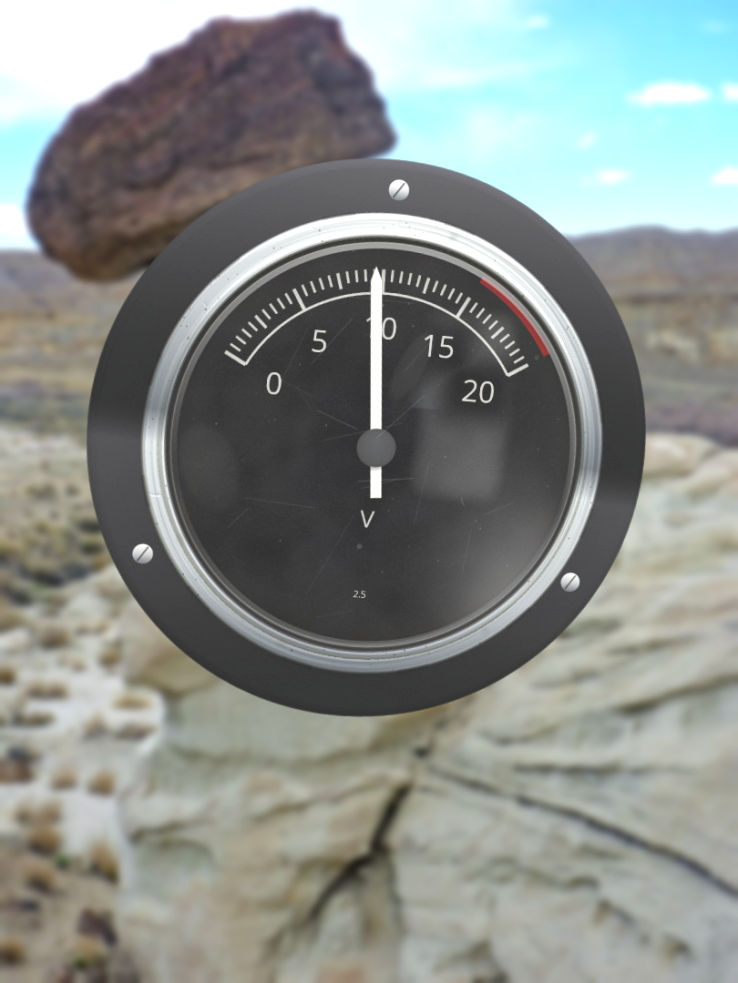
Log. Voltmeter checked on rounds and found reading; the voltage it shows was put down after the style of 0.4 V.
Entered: 9.5 V
